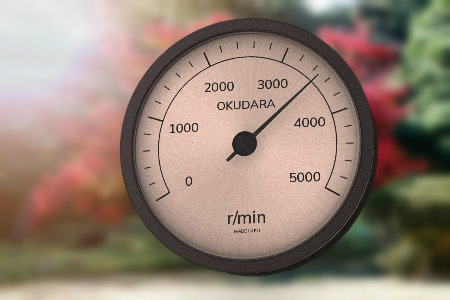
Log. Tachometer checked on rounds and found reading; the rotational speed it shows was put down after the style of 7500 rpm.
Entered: 3500 rpm
